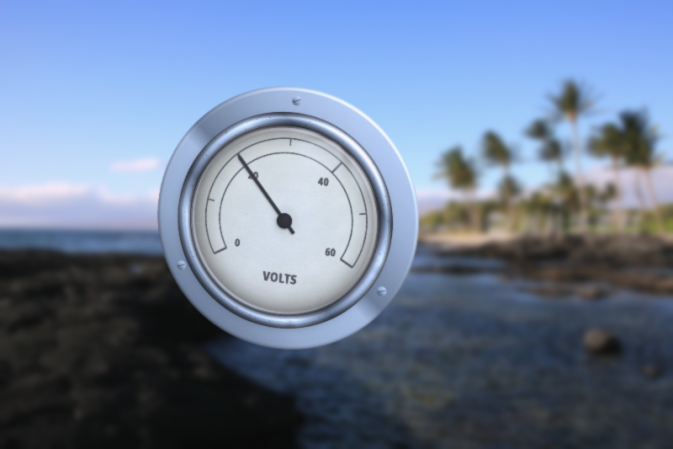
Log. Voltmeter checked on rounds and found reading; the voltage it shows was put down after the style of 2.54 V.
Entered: 20 V
